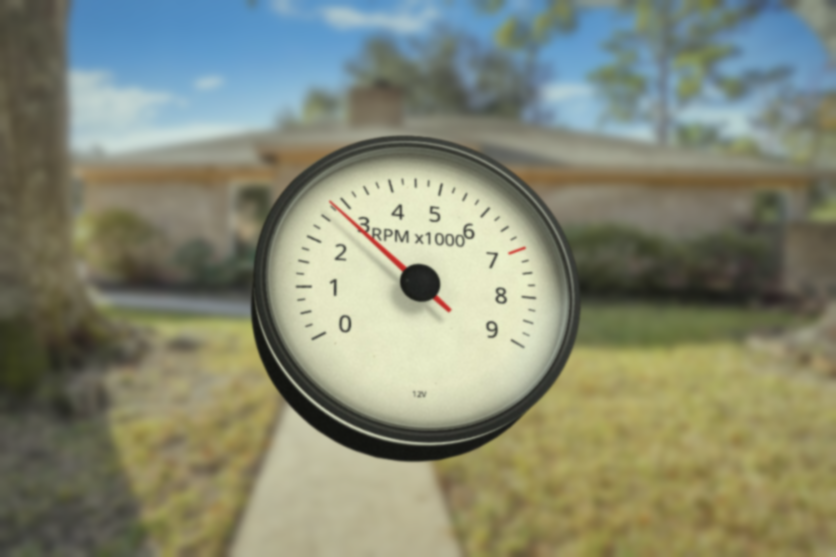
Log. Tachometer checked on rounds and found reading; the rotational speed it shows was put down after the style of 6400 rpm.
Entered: 2750 rpm
